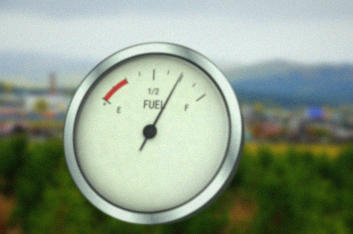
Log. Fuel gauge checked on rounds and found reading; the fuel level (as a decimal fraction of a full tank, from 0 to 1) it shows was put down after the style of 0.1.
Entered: 0.75
